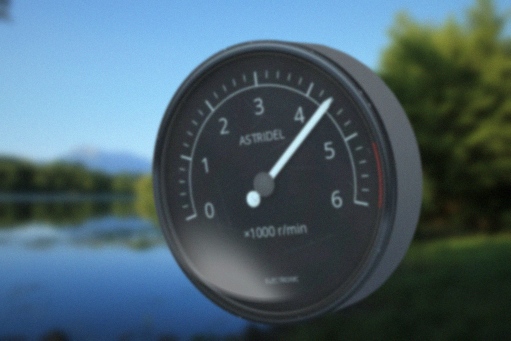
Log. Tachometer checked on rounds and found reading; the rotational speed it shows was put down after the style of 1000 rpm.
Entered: 4400 rpm
